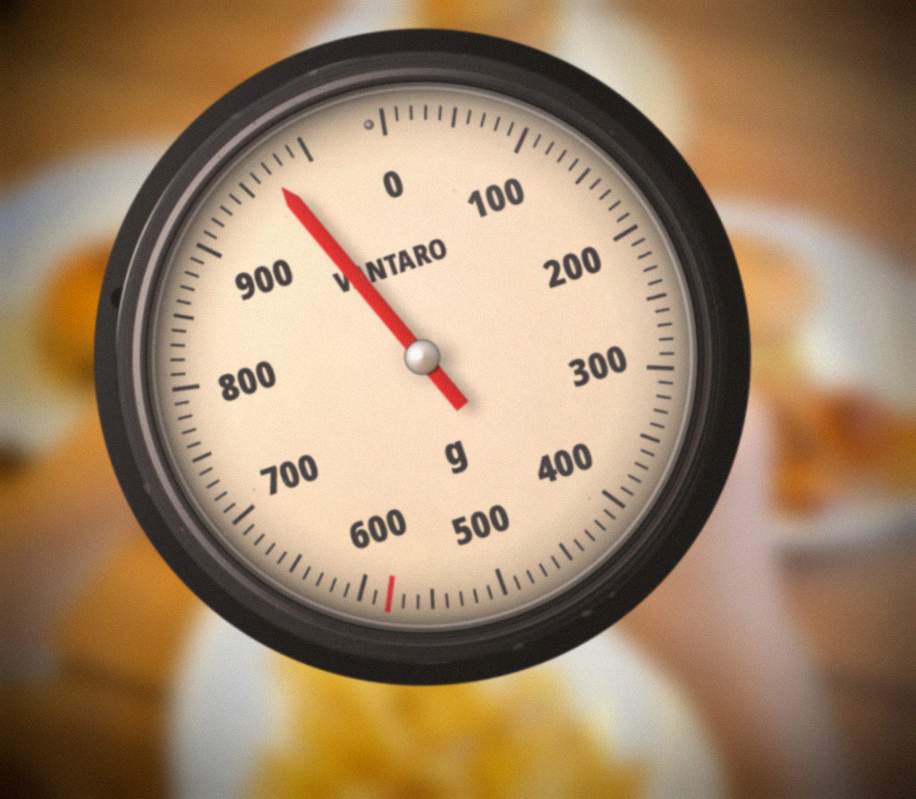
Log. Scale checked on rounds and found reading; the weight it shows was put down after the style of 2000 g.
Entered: 970 g
